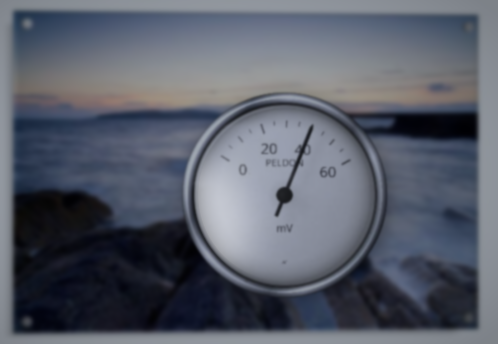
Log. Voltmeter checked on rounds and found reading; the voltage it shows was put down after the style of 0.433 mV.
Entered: 40 mV
